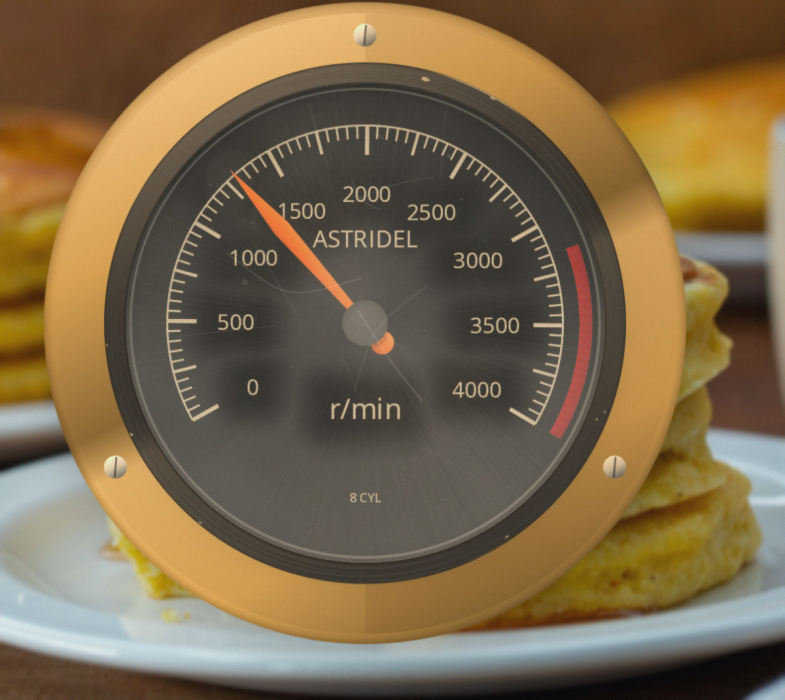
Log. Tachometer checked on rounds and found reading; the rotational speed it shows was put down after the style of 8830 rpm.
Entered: 1300 rpm
